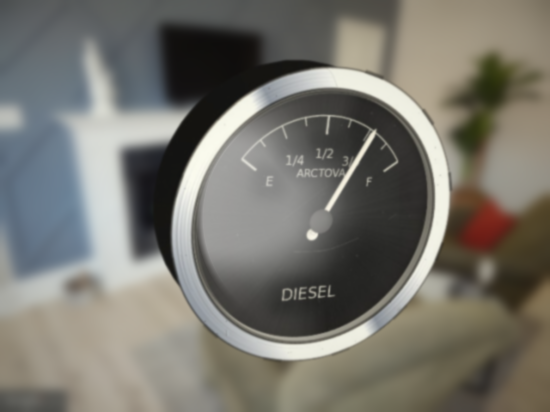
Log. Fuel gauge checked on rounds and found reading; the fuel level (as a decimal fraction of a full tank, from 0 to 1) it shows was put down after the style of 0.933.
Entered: 0.75
